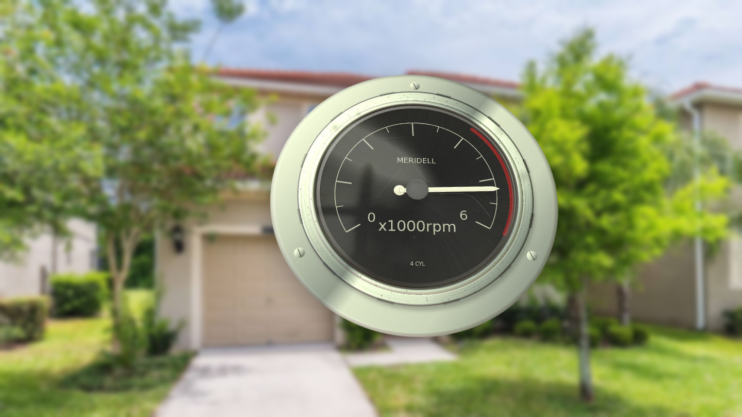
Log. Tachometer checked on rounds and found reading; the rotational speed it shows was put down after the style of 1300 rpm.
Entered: 5250 rpm
